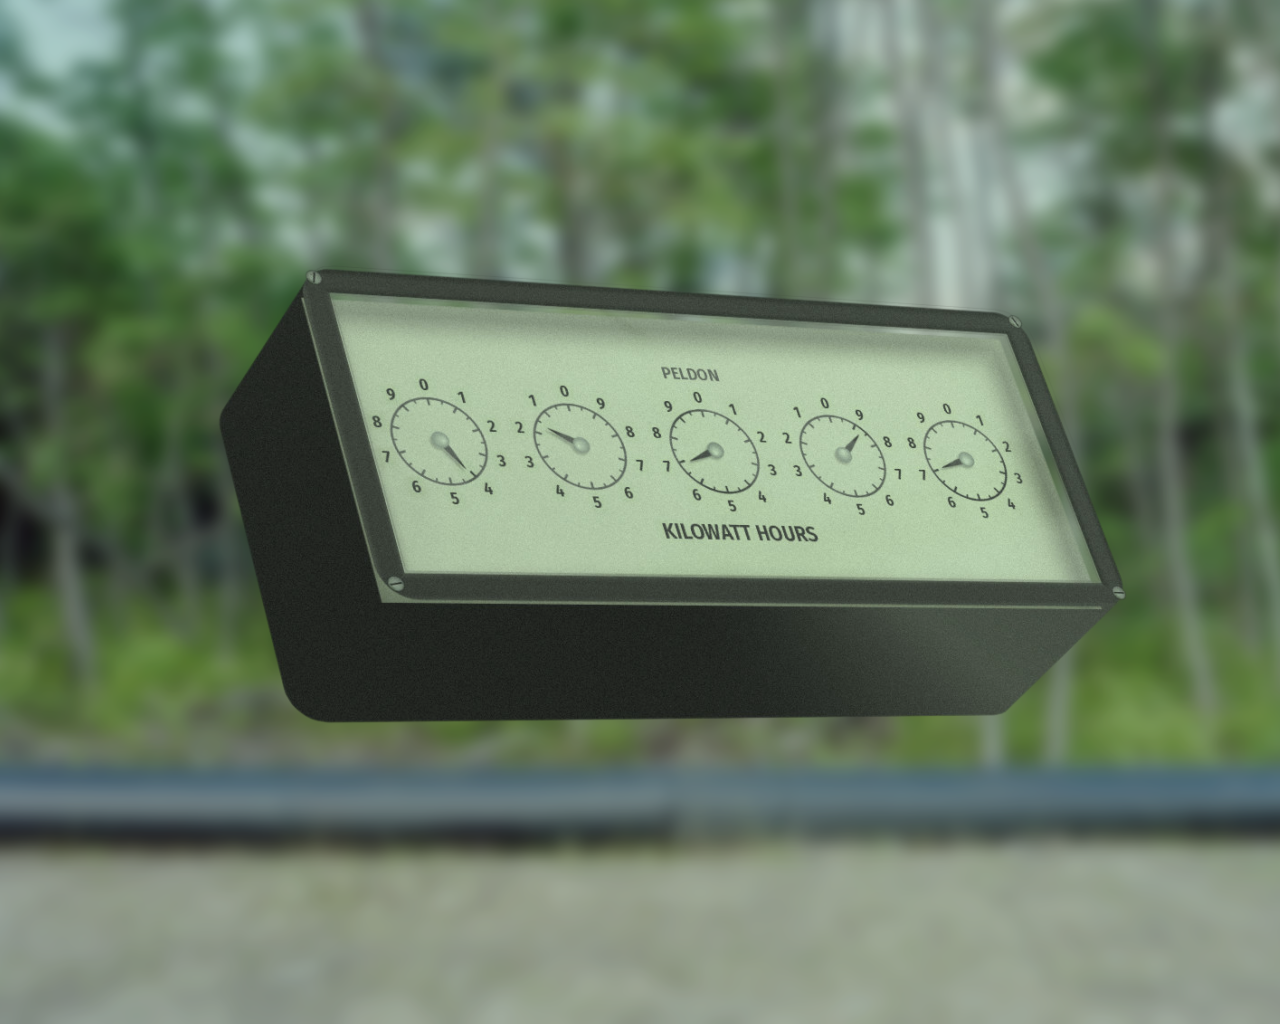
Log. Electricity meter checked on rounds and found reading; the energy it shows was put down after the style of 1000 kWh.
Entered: 41687 kWh
